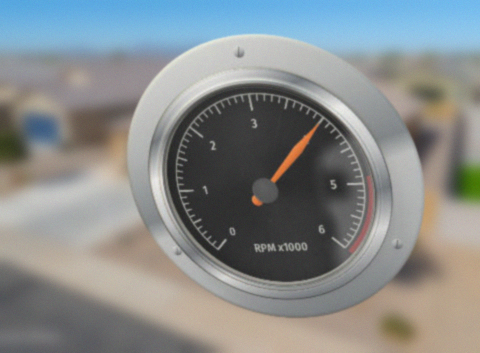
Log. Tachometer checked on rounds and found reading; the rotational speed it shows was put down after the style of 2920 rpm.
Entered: 4000 rpm
